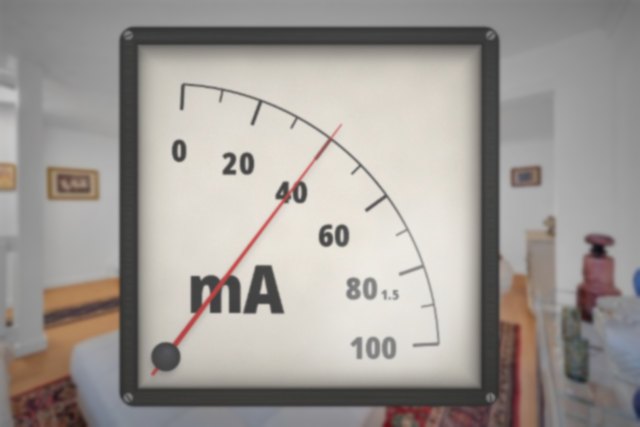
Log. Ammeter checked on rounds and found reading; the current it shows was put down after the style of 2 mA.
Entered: 40 mA
